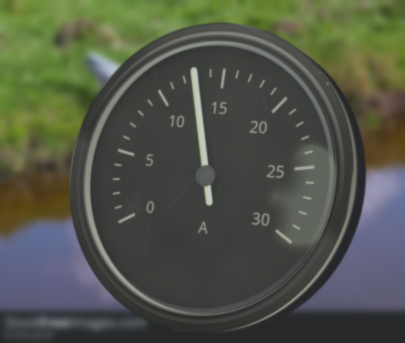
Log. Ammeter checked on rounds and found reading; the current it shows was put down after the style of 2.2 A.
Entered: 13 A
